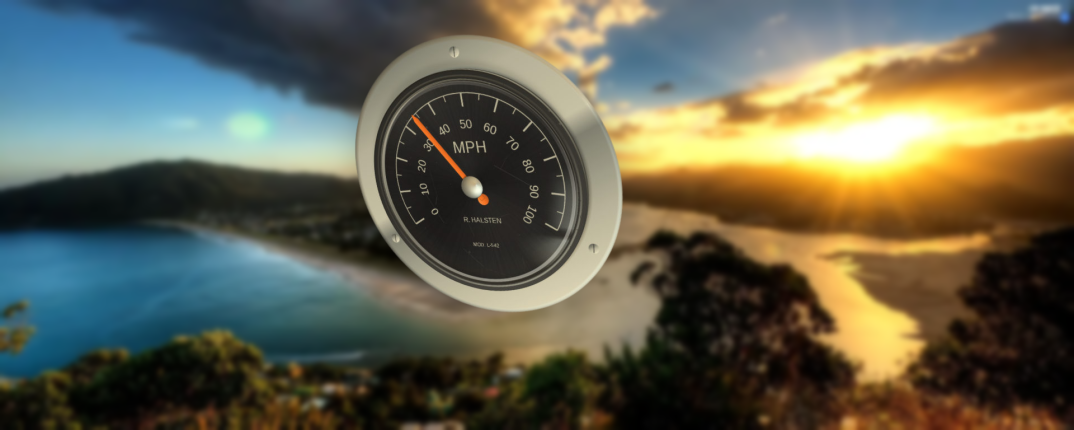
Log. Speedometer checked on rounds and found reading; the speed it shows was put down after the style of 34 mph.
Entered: 35 mph
